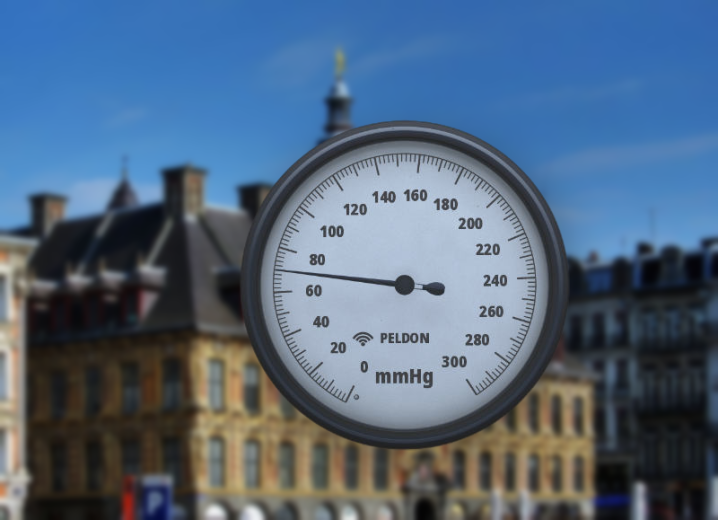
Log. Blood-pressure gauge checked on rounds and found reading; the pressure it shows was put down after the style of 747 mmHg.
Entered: 70 mmHg
